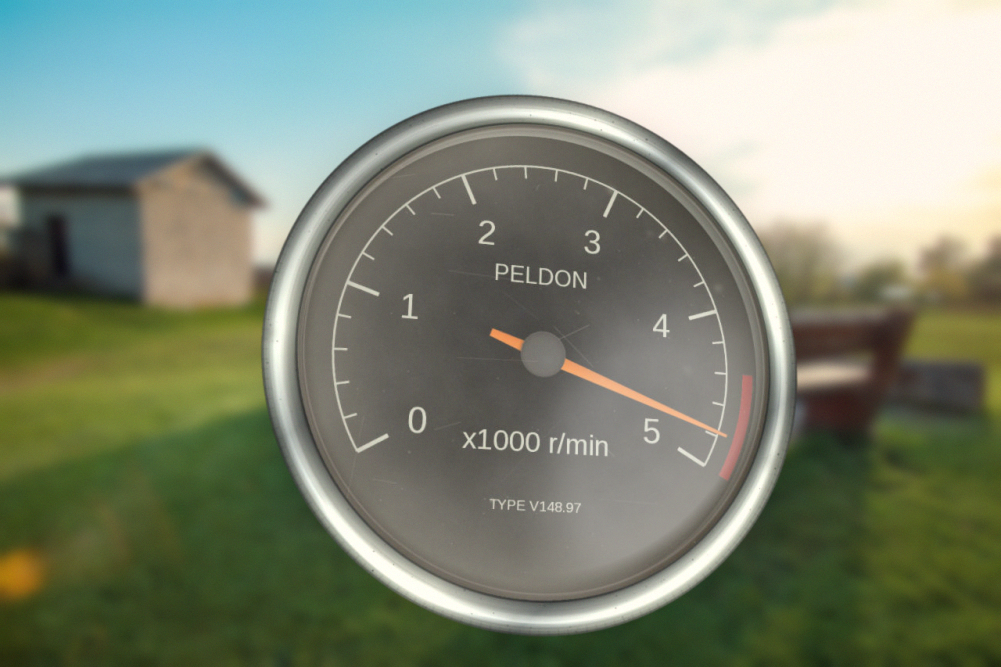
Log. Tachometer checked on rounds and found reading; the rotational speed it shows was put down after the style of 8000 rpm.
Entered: 4800 rpm
